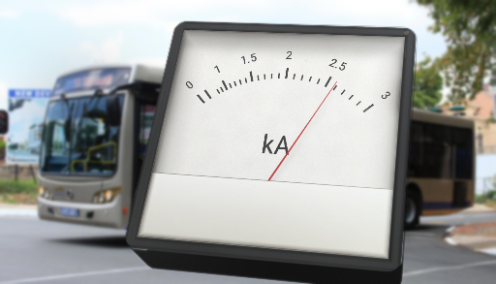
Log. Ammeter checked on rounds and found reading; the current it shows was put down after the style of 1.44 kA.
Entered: 2.6 kA
